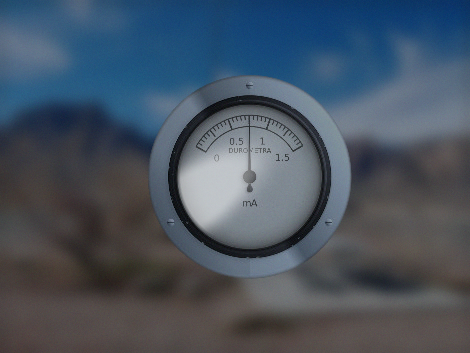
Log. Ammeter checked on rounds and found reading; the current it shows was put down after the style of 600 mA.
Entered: 0.75 mA
